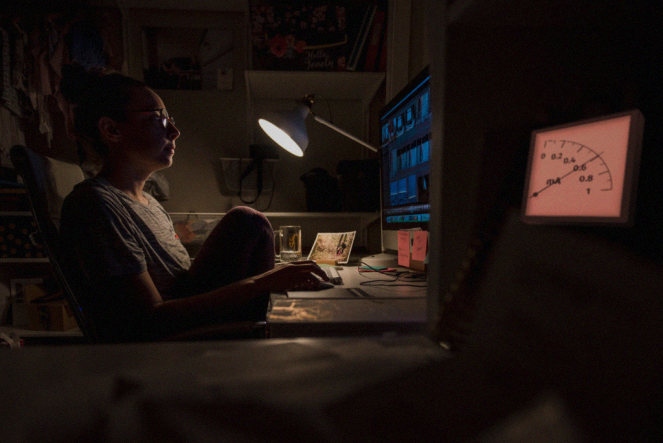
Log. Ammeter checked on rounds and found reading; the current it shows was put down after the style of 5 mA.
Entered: 0.6 mA
